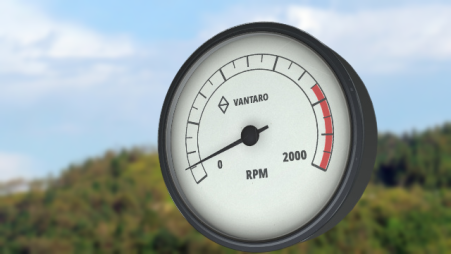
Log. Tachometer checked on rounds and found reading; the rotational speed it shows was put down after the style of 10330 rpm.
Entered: 100 rpm
